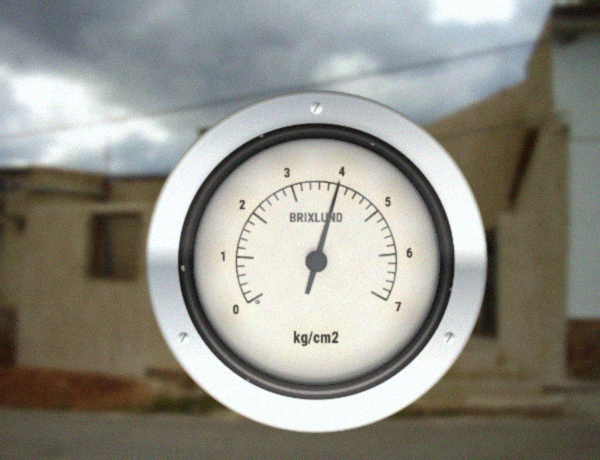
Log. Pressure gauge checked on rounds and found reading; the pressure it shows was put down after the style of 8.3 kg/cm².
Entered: 4 kg/cm²
